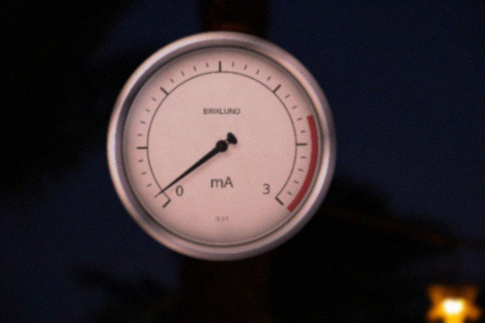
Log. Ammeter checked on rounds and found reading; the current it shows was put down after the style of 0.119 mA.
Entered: 0.1 mA
